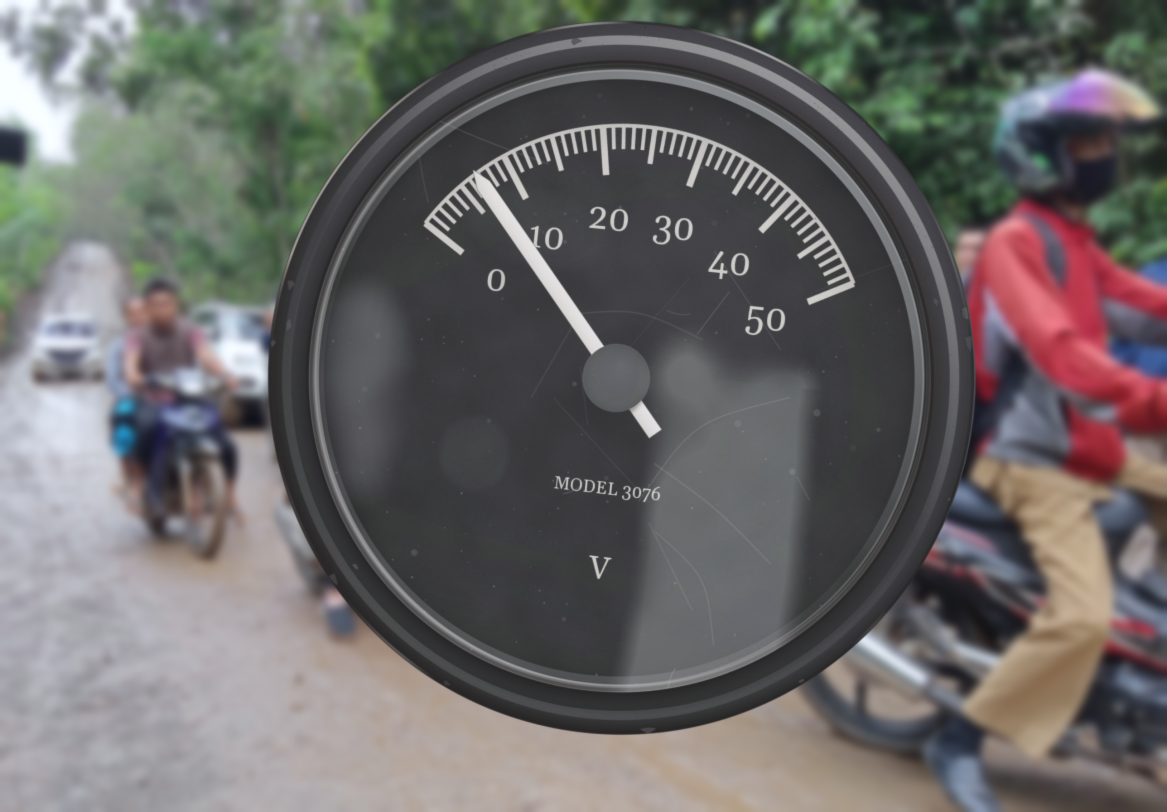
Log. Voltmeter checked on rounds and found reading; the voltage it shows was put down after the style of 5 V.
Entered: 7 V
